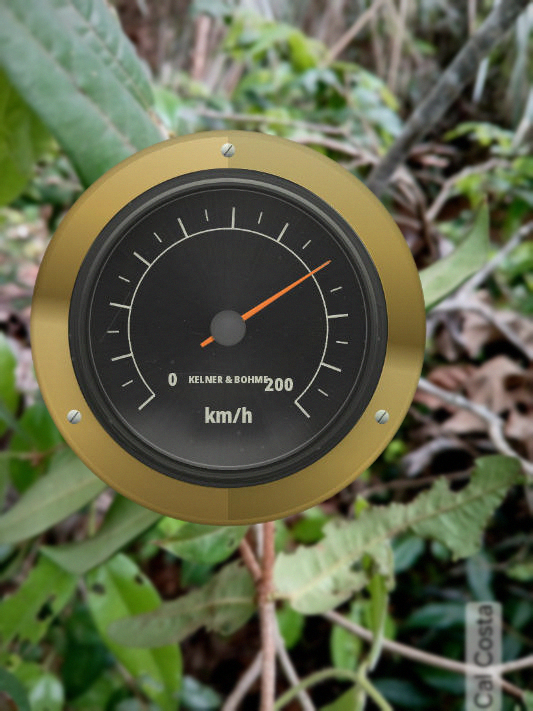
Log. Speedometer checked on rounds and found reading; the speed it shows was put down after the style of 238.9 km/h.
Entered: 140 km/h
